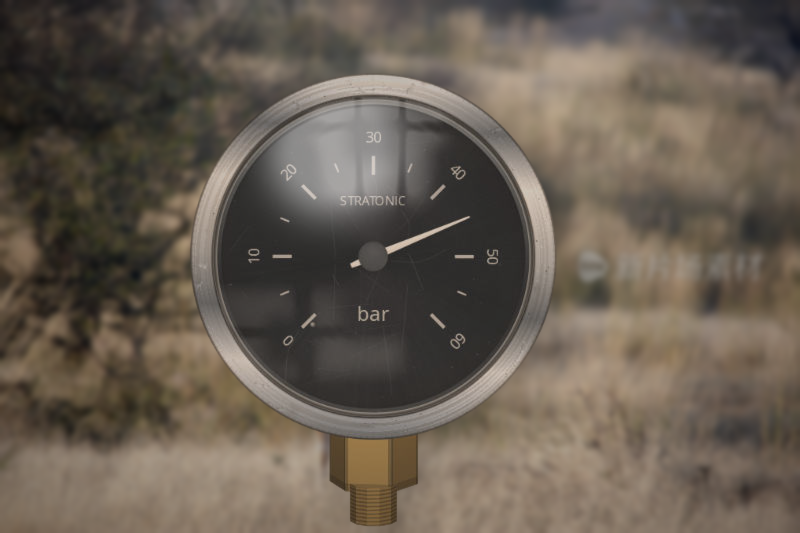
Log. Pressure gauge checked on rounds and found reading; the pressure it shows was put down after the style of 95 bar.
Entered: 45 bar
